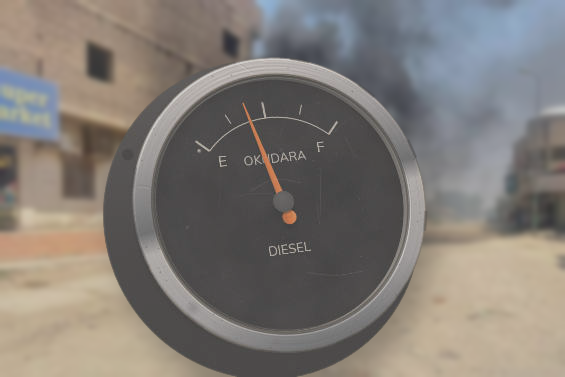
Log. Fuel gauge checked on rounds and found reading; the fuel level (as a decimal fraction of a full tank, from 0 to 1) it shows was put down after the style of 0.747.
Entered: 0.375
